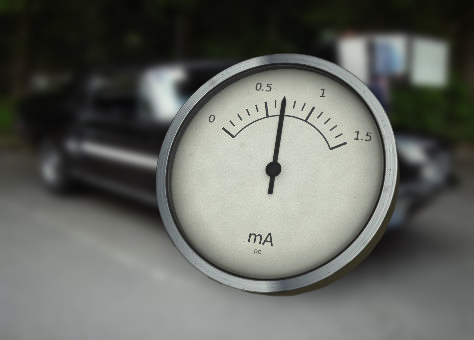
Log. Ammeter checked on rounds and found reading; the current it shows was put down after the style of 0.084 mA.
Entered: 0.7 mA
